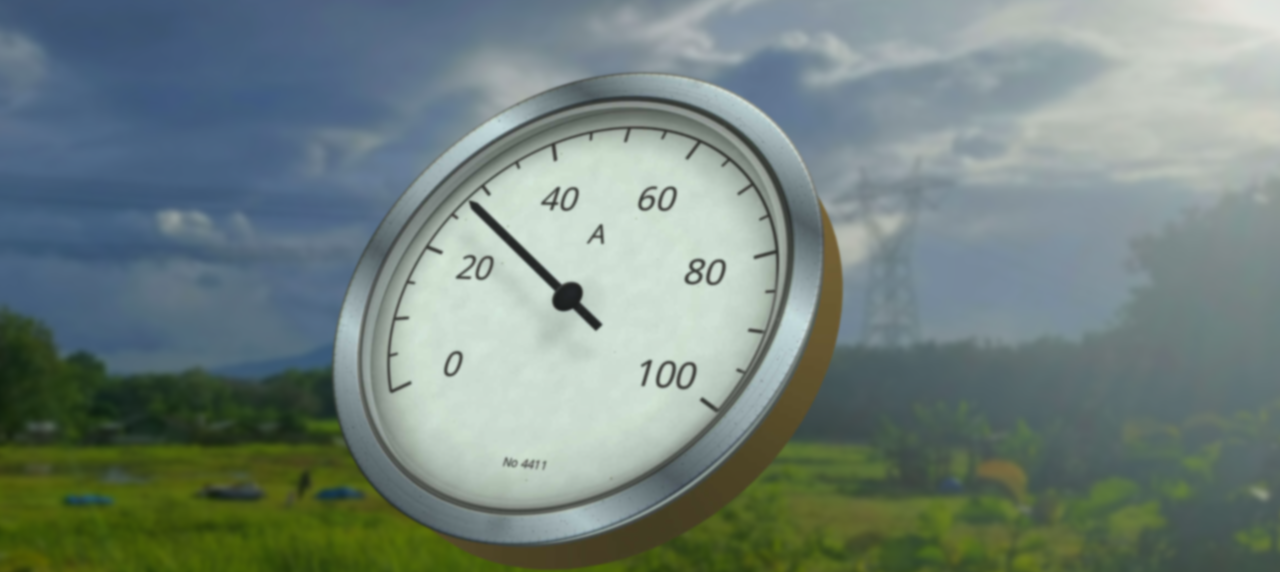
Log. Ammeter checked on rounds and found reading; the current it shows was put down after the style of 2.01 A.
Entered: 27.5 A
